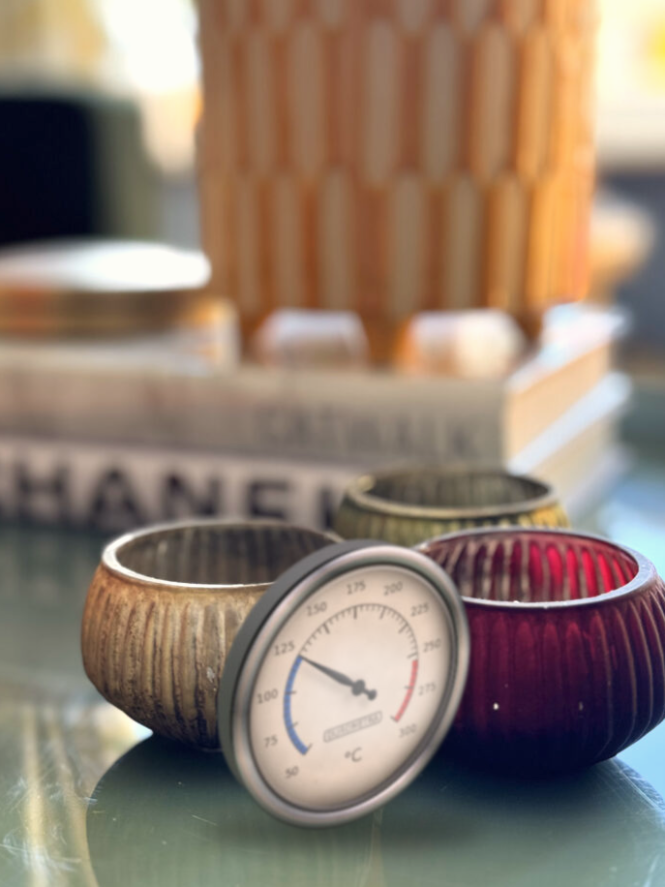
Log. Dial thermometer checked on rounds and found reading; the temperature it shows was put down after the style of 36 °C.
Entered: 125 °C
